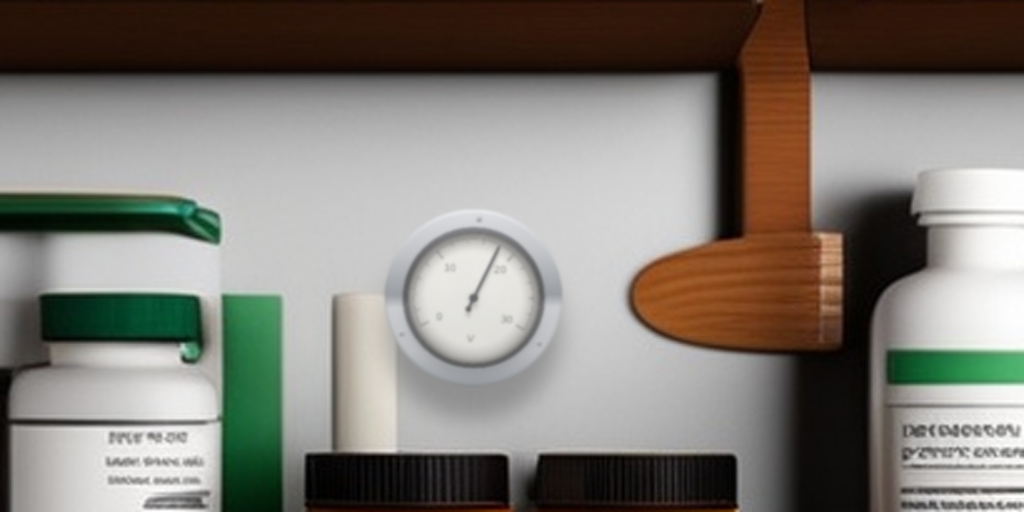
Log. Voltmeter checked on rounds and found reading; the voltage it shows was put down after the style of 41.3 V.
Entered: 18 V
